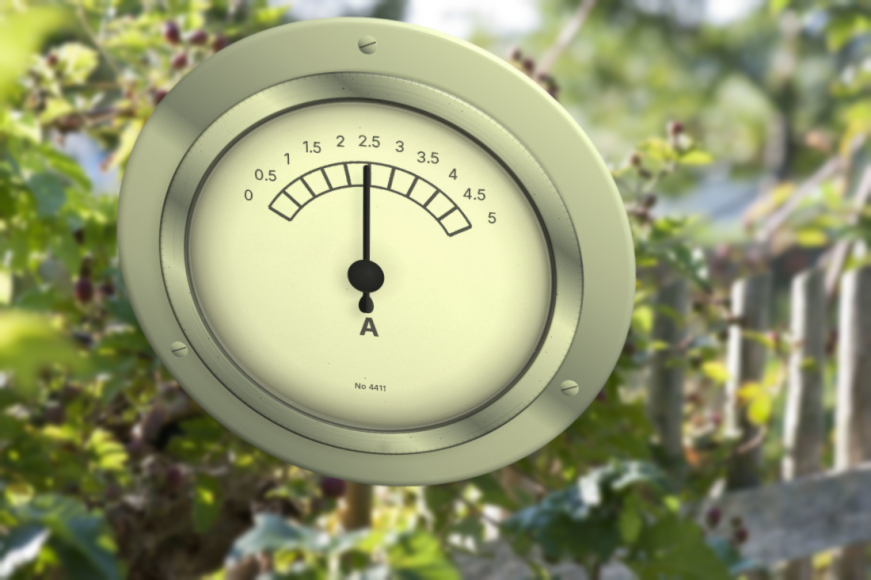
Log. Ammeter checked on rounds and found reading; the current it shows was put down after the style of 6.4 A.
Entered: 2.5 A
